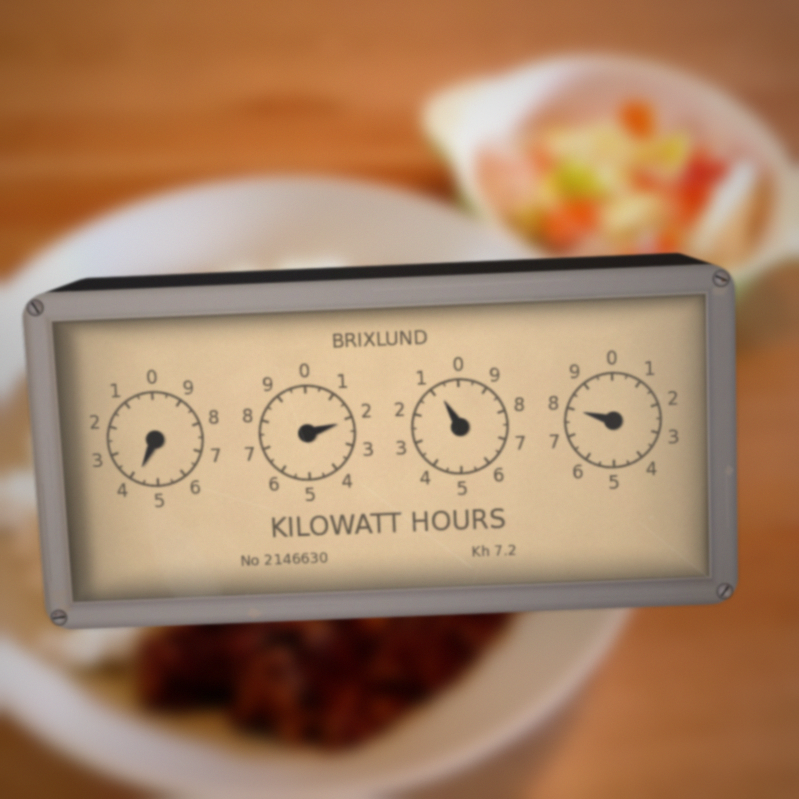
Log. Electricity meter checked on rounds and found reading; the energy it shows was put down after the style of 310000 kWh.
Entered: 4208 kWh
